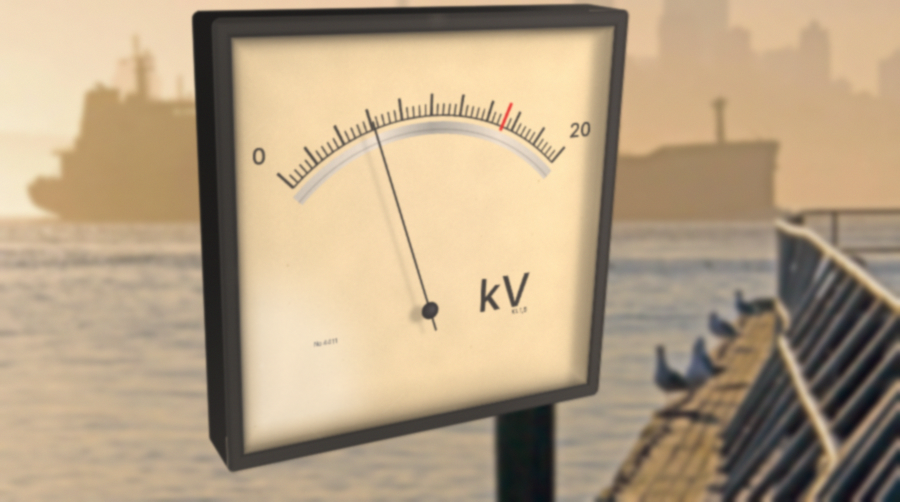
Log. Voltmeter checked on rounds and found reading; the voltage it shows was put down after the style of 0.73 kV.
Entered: 6 kV
